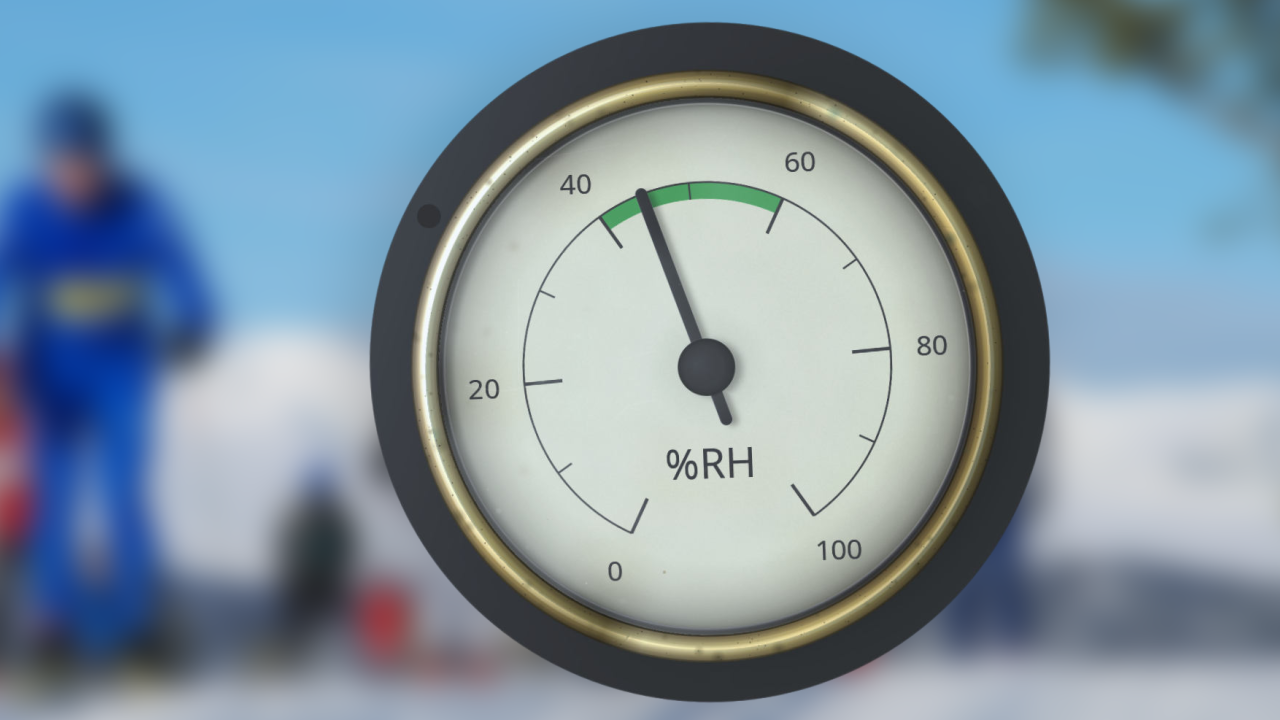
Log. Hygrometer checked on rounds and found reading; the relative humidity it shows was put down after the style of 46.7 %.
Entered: 45 %
